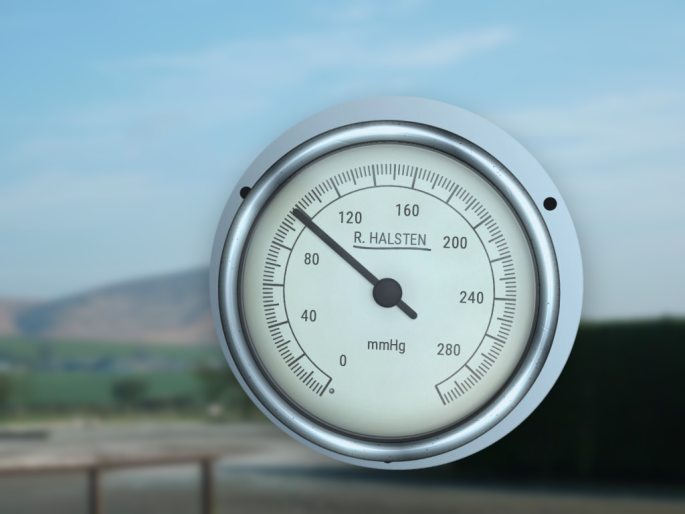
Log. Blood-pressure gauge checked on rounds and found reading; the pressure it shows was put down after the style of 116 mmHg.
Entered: 98 mmHg
